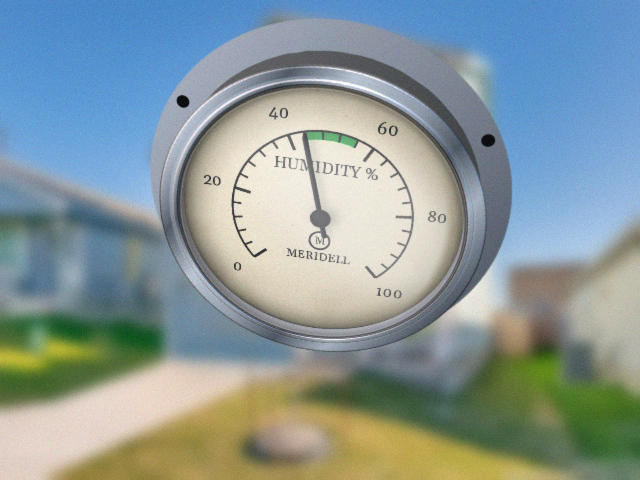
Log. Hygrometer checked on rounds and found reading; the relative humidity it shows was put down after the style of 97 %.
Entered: 44 %
